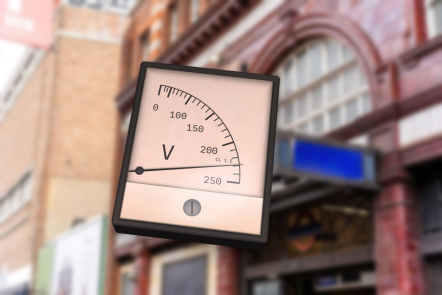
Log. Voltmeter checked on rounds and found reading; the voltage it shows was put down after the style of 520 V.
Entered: 230 V
